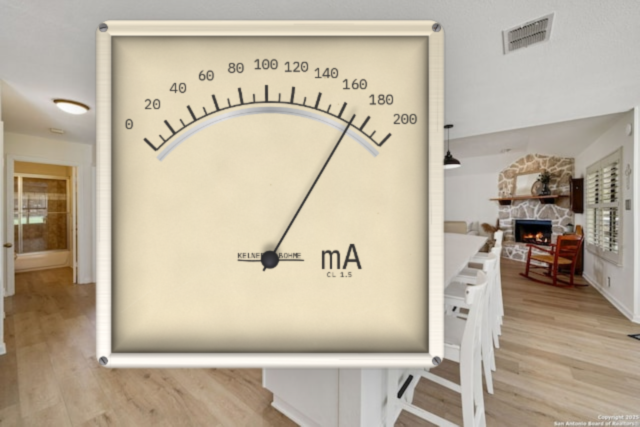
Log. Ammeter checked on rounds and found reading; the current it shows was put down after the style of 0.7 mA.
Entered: 170 mA
